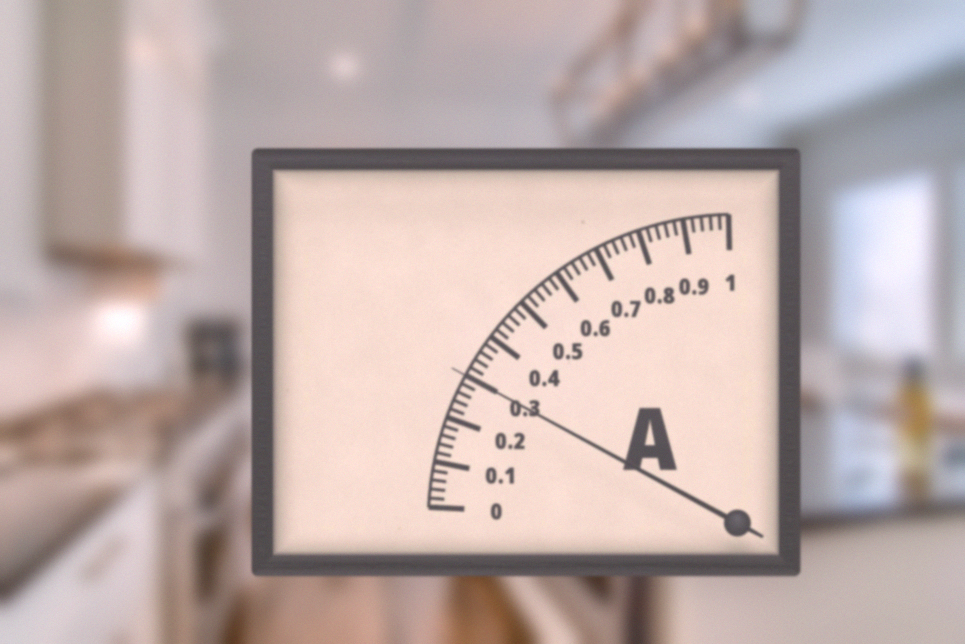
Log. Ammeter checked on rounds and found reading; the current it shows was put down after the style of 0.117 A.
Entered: 0.3 A
